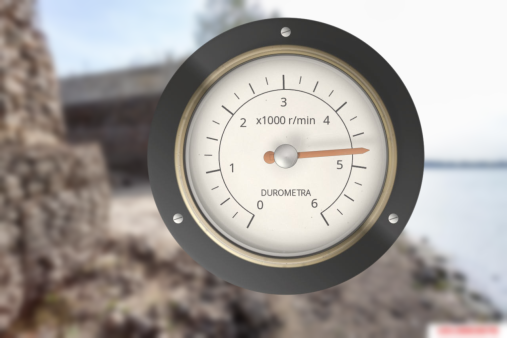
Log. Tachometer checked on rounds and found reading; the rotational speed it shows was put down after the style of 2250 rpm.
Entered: 4750 rpm
